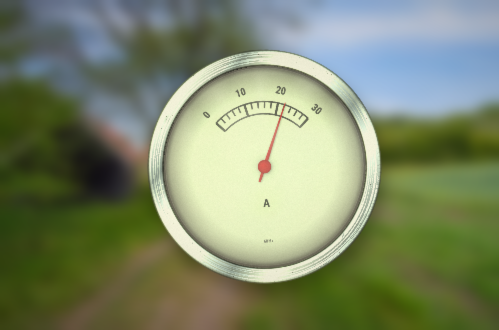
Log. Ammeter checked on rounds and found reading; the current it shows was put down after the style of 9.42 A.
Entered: 22 A
